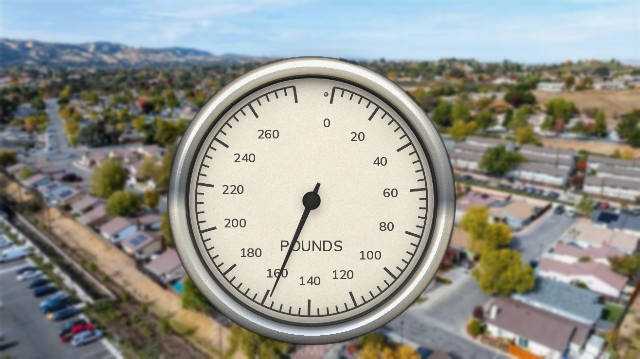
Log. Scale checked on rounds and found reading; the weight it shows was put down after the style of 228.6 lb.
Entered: 158 lb
